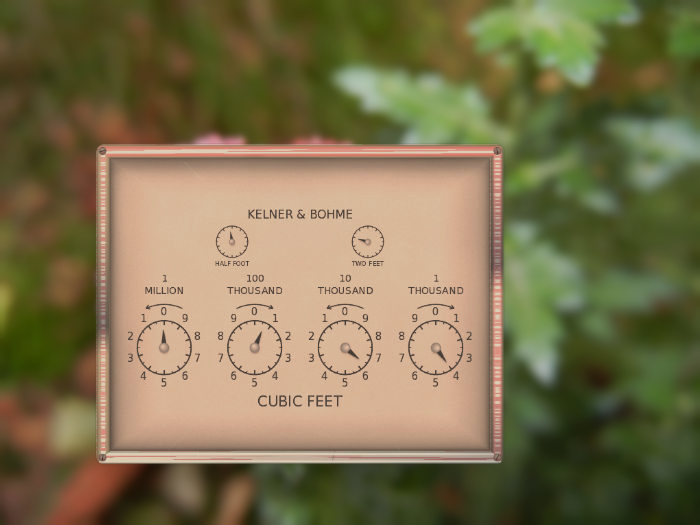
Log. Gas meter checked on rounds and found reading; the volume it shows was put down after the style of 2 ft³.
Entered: 6400 ft³
